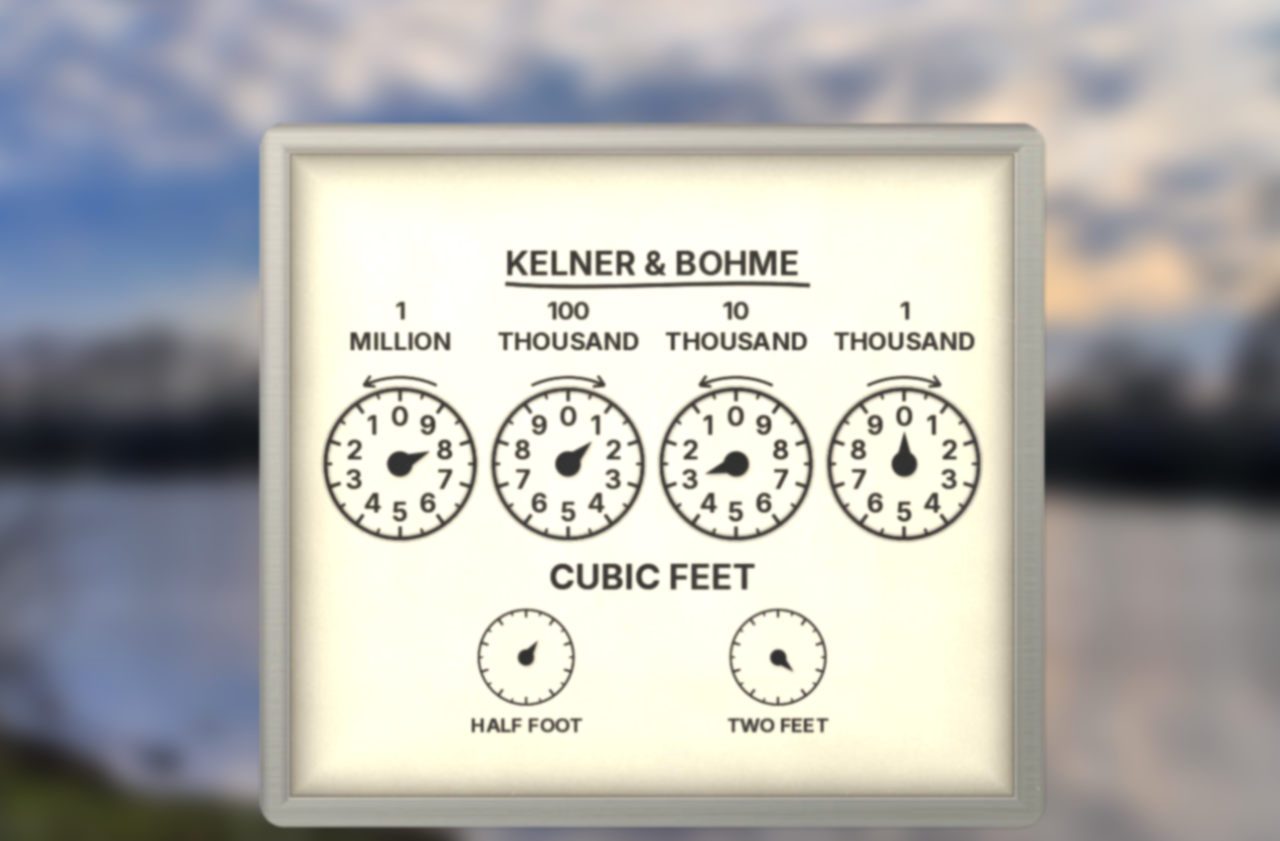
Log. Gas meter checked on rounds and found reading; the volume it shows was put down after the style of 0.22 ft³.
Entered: 813000 ft³
